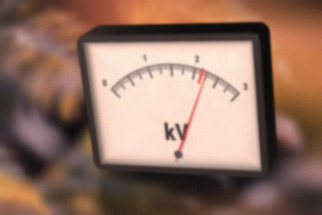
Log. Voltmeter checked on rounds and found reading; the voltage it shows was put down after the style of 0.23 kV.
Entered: 2.25 kV
